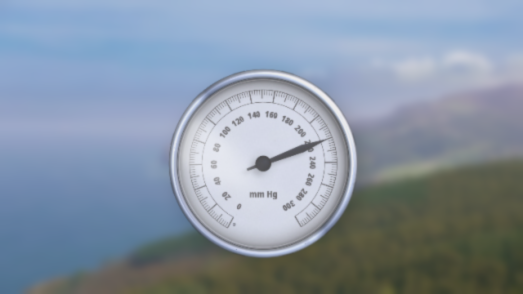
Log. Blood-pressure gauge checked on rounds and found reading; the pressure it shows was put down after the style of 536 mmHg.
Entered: 220 mmHg
